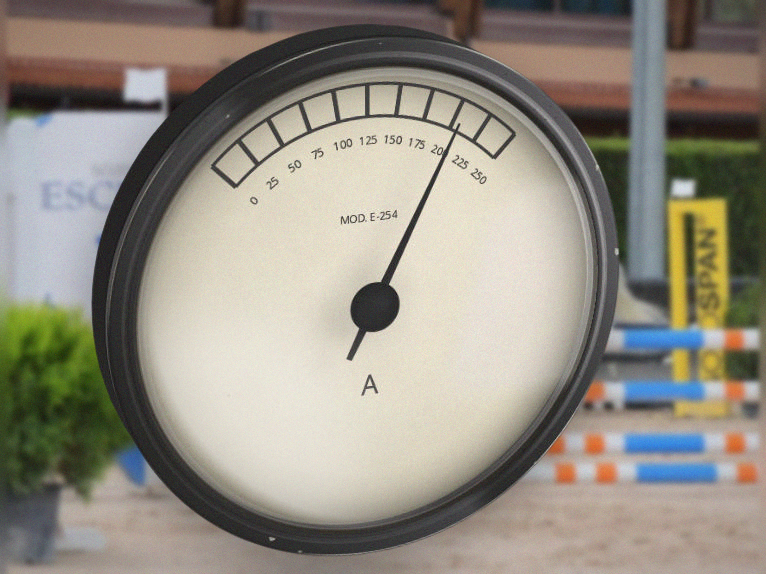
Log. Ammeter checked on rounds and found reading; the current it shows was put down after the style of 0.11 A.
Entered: 200 A
